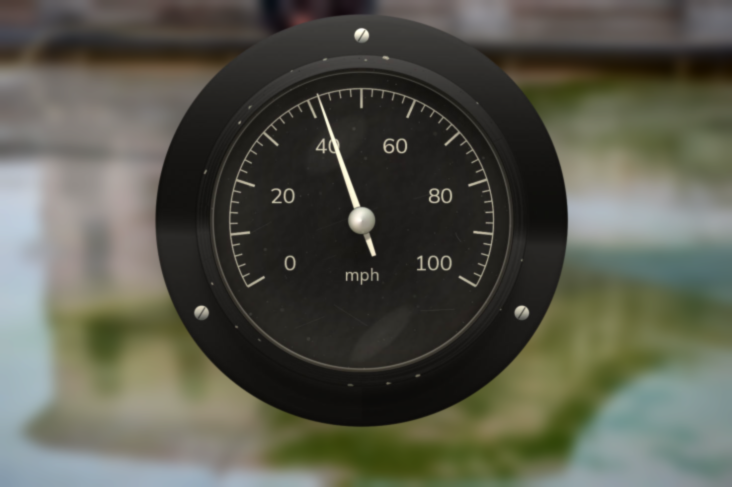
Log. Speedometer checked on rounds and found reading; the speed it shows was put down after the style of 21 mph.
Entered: 42 mph
